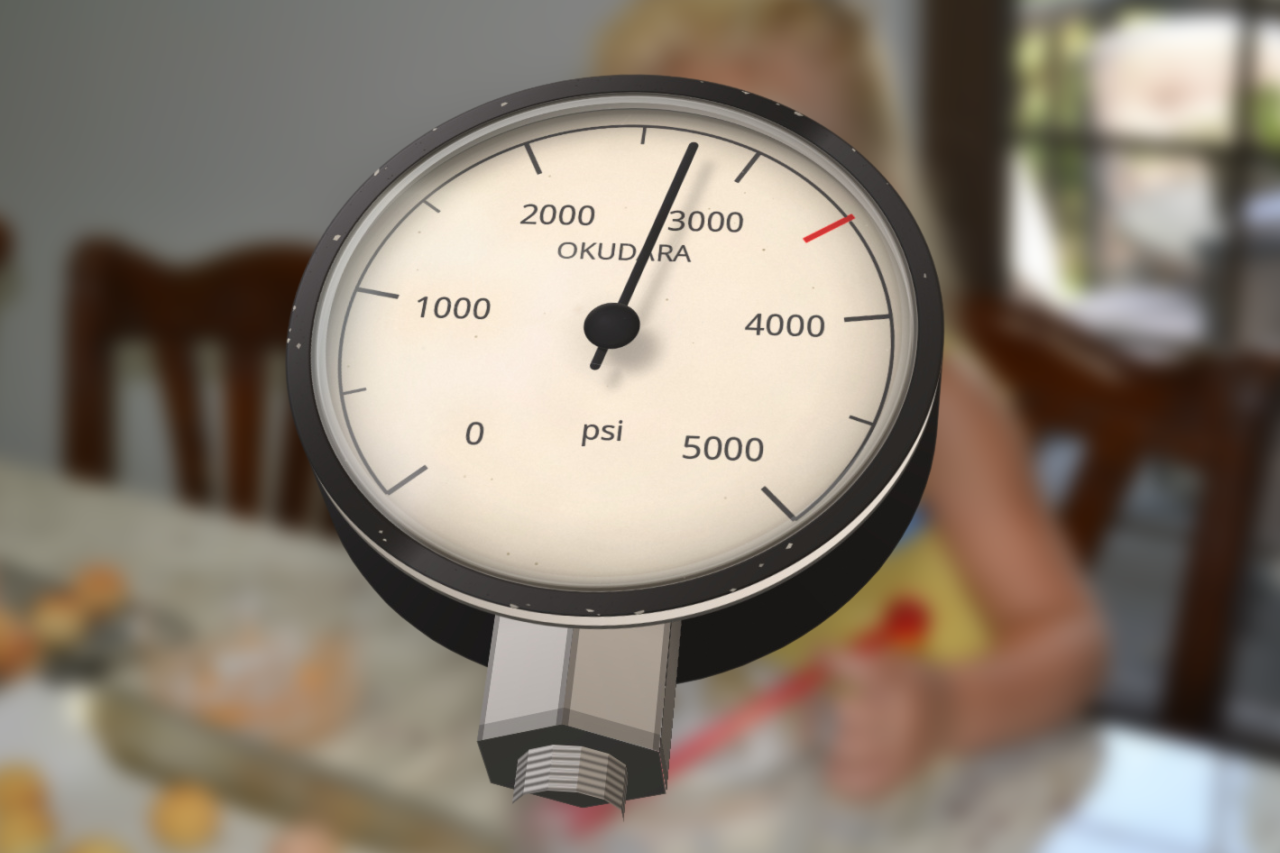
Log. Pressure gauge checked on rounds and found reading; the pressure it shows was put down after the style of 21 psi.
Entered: 2750 psi
